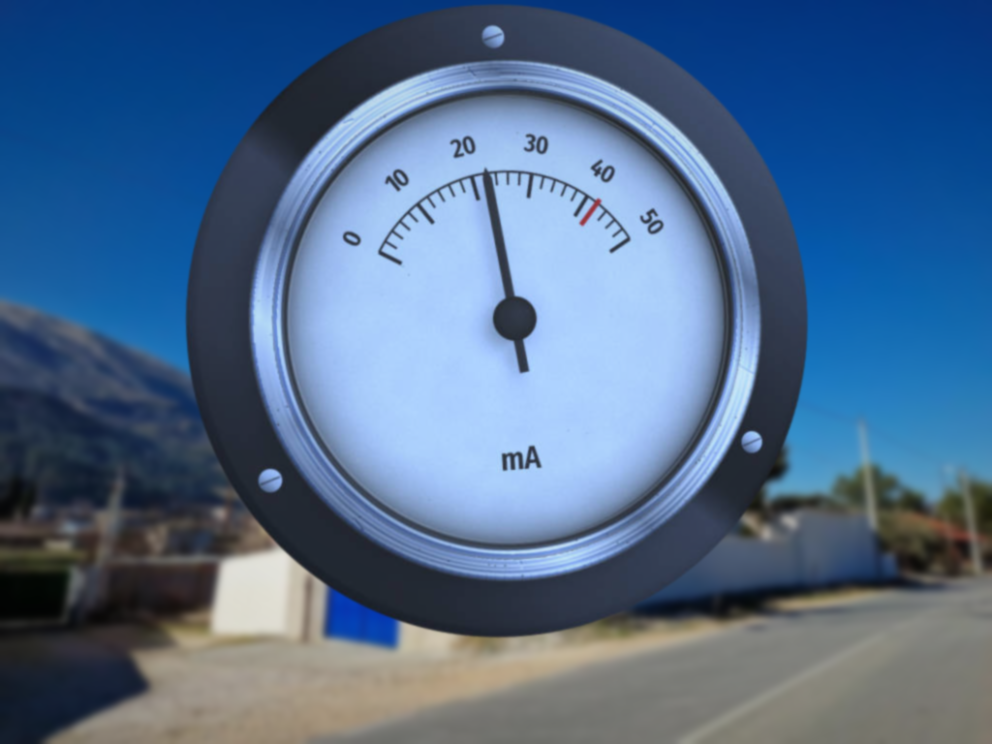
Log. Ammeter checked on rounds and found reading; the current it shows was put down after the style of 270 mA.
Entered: 22 mA
